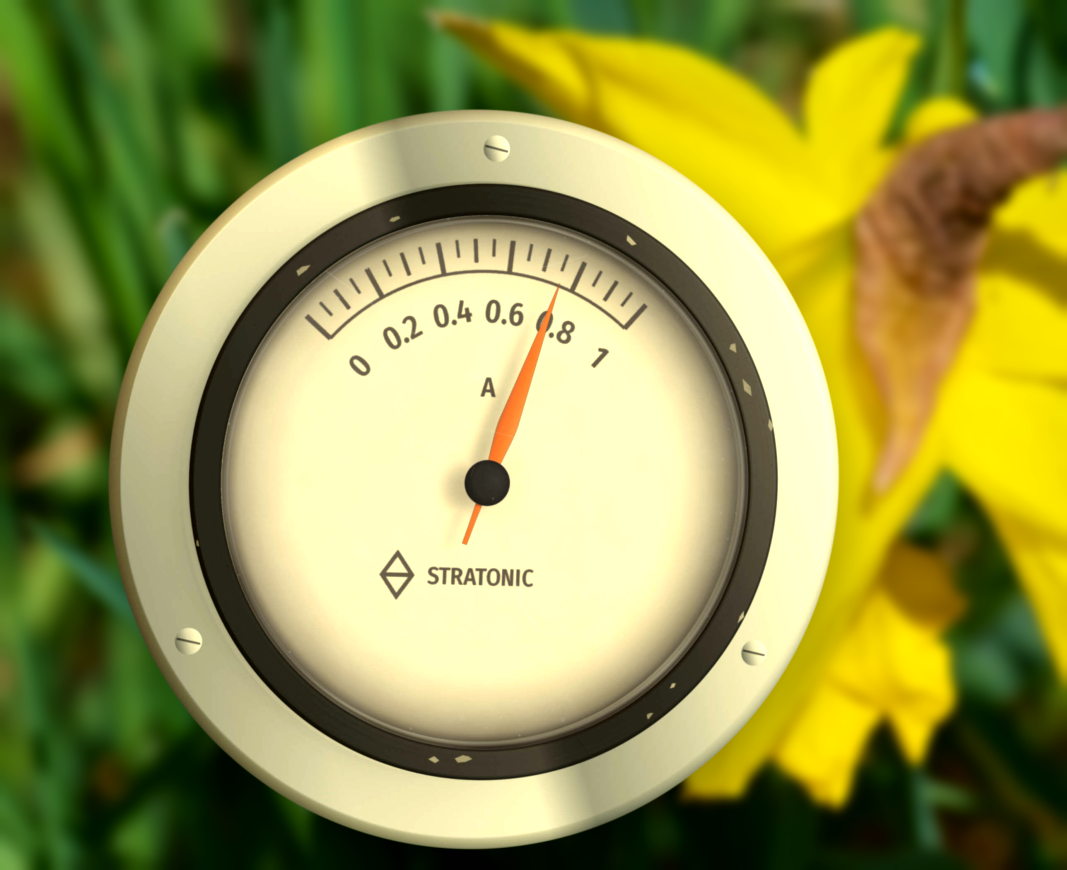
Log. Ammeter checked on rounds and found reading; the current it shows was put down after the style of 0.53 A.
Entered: 0.75 A
